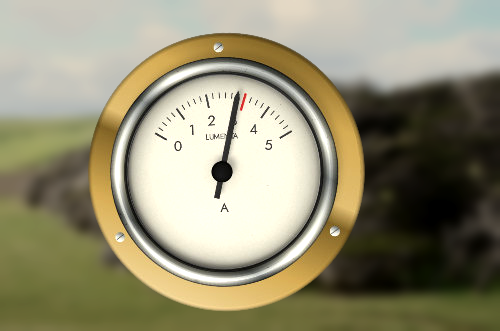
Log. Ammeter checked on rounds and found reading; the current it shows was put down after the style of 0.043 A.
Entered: 3 A
